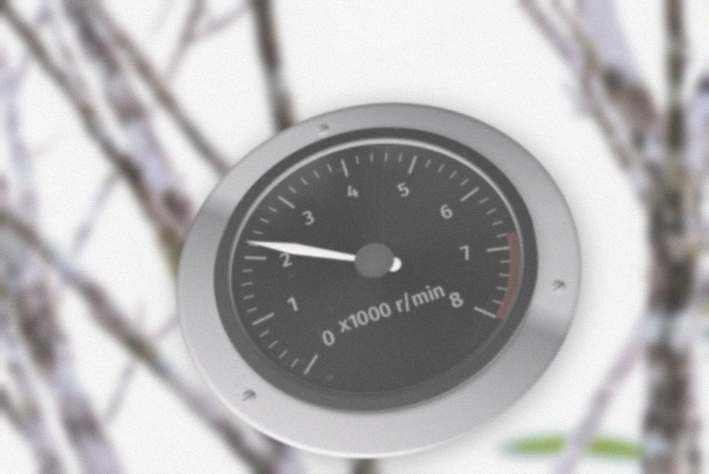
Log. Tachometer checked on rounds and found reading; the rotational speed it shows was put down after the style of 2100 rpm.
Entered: 2200 rpm
